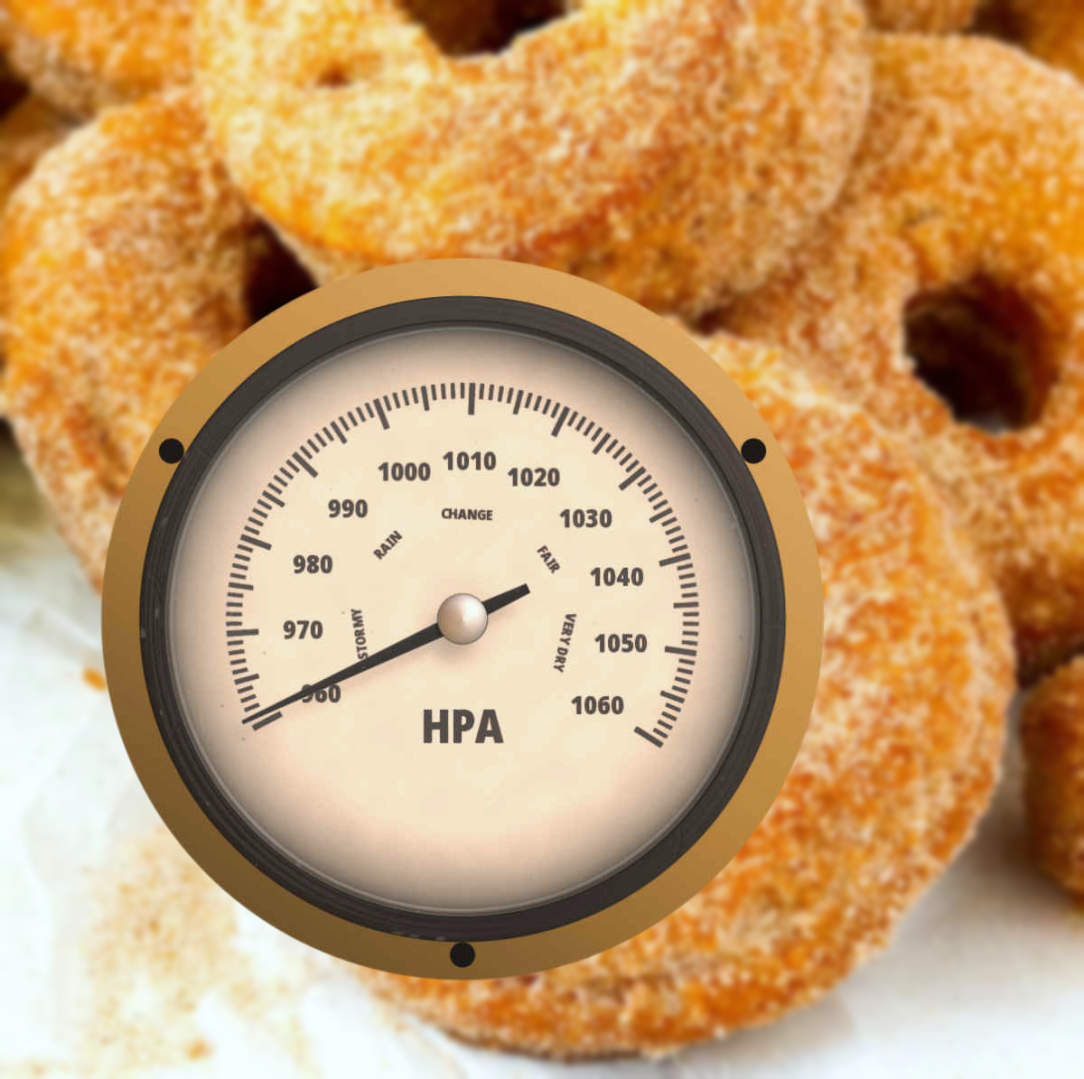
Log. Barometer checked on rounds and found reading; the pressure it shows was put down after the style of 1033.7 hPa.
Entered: 961 hPa
